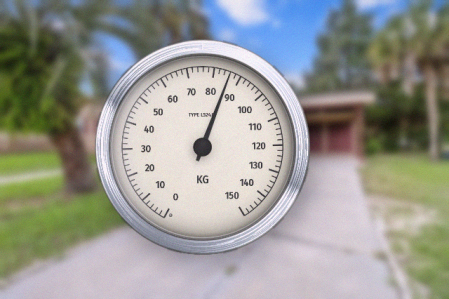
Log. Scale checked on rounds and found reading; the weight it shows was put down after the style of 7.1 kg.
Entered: 86 kg
